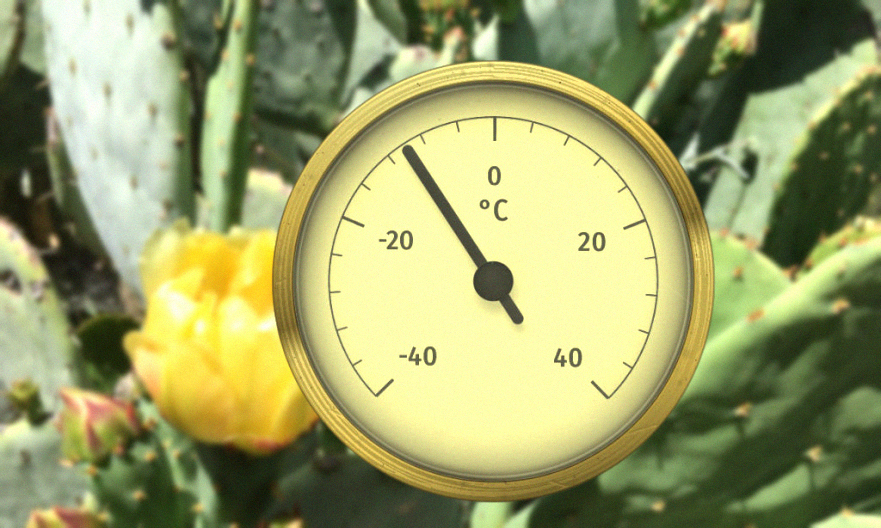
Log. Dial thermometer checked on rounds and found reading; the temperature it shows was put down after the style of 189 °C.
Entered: -10 °C
